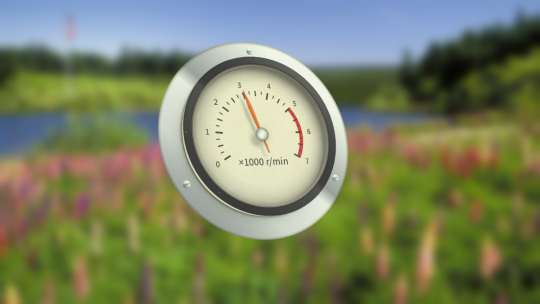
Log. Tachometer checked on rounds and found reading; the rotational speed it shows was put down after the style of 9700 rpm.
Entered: 3000 rpm
